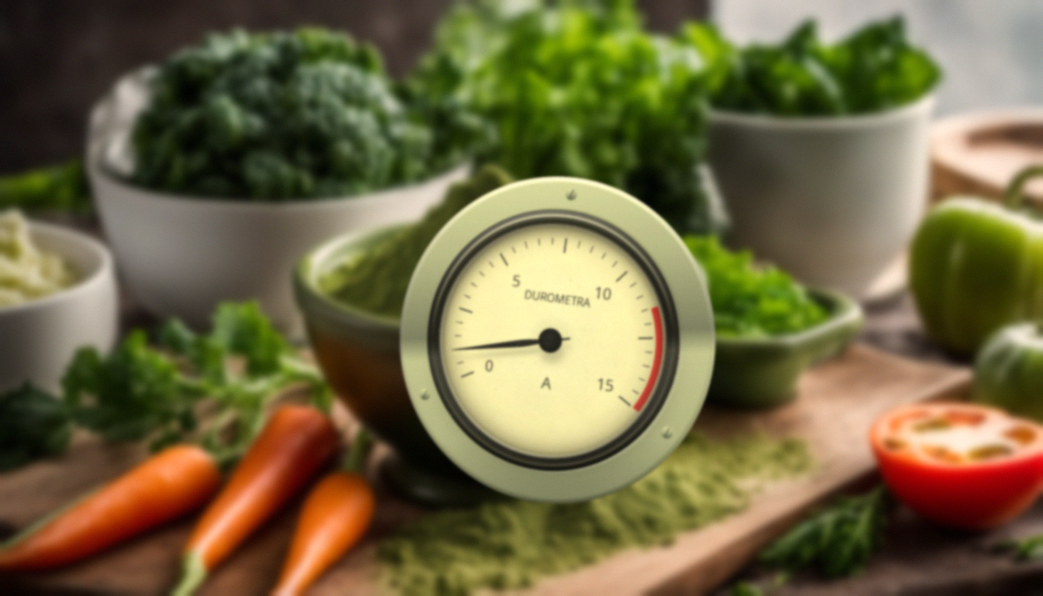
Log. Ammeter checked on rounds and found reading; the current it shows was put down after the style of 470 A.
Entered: 1 A
